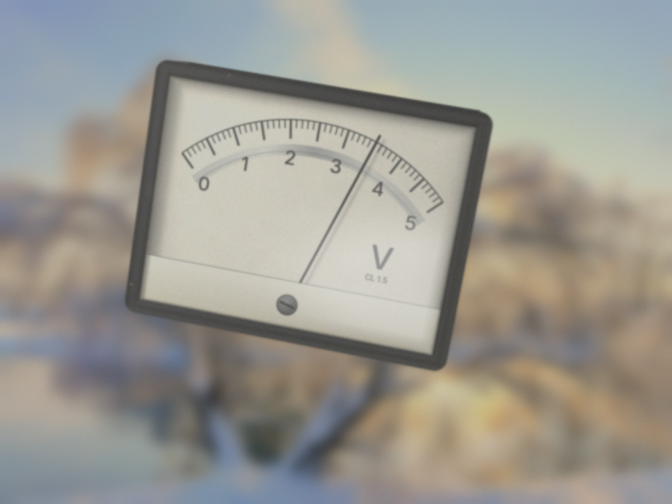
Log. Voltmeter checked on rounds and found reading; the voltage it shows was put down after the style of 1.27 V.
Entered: 3.5 V
